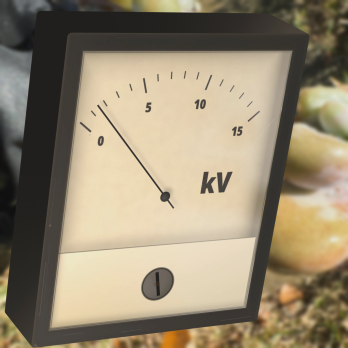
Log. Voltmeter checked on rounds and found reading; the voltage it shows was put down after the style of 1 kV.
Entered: 1.5 kV
